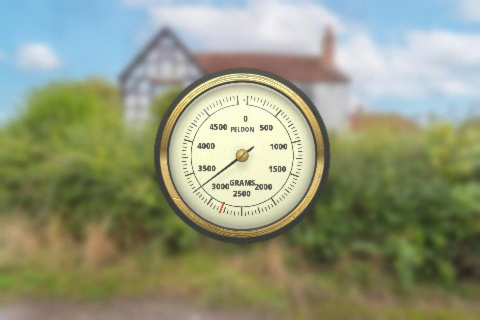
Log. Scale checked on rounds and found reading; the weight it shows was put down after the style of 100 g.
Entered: 3250 g
